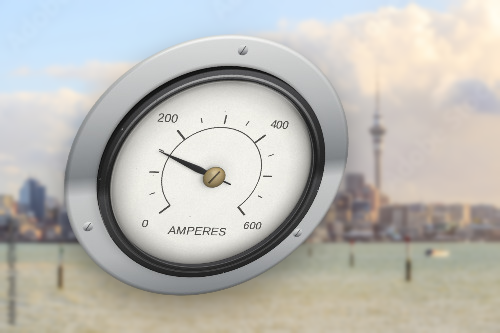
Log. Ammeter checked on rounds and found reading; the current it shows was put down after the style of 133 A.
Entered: 150 A
